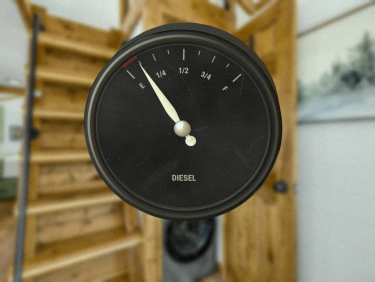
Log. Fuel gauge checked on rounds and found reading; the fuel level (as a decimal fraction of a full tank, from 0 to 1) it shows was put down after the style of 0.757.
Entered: 0.125
